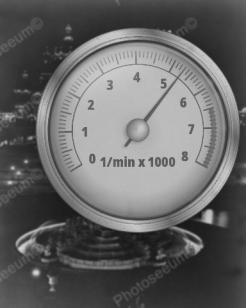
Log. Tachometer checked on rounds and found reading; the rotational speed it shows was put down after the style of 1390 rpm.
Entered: 5300 rpm
